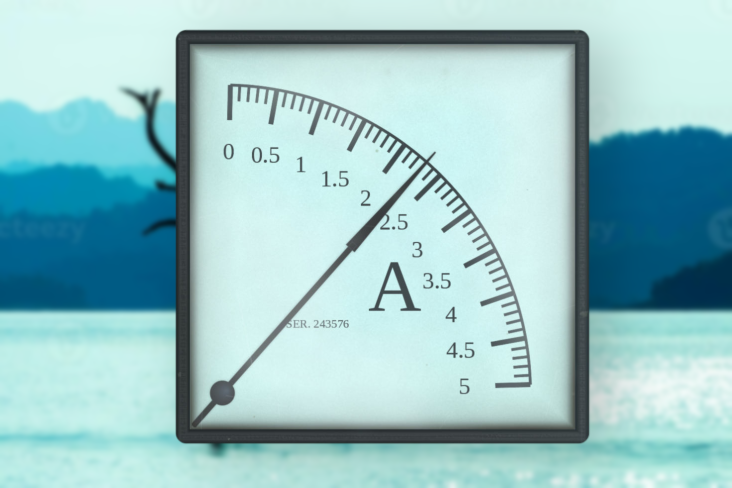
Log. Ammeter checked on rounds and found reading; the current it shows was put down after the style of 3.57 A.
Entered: 2.3 A
